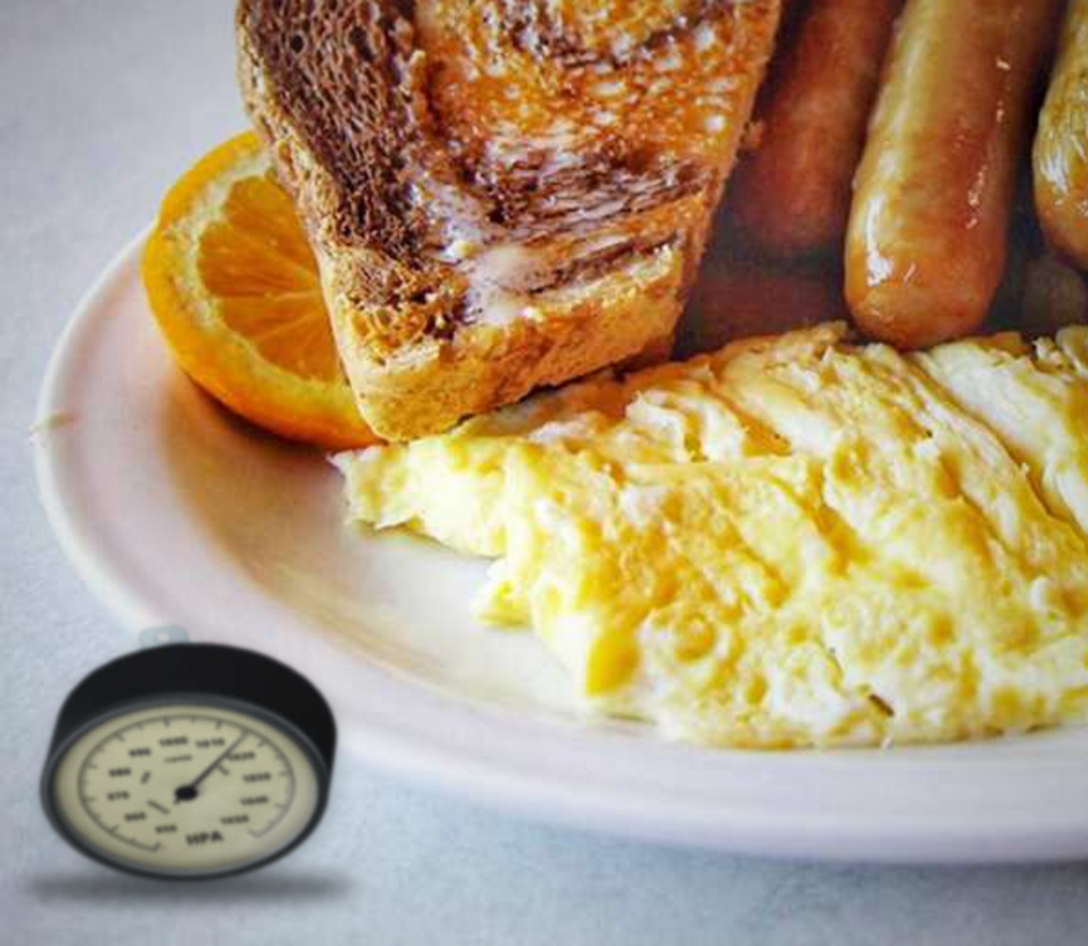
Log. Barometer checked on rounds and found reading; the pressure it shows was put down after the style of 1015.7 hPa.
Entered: 1015 hPa
